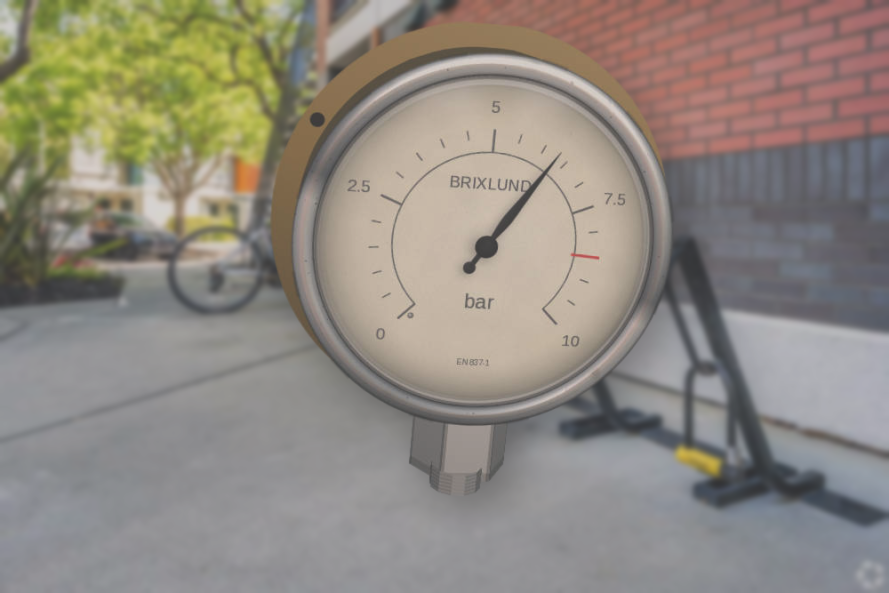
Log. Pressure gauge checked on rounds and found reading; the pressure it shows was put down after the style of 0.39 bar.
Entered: 6.25 bar
